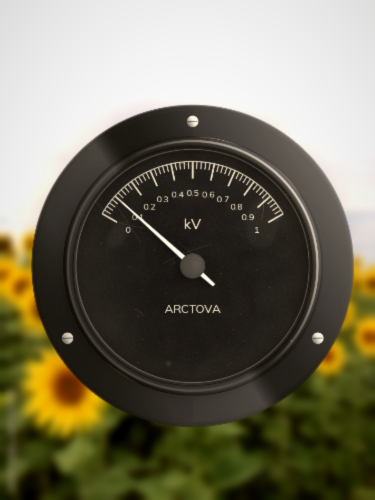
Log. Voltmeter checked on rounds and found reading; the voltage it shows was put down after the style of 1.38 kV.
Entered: 0.1 kV
